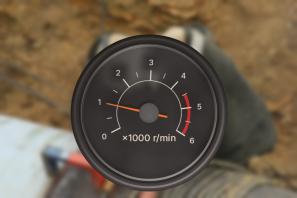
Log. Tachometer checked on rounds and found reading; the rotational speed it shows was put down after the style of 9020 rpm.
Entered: 1000 rpm
